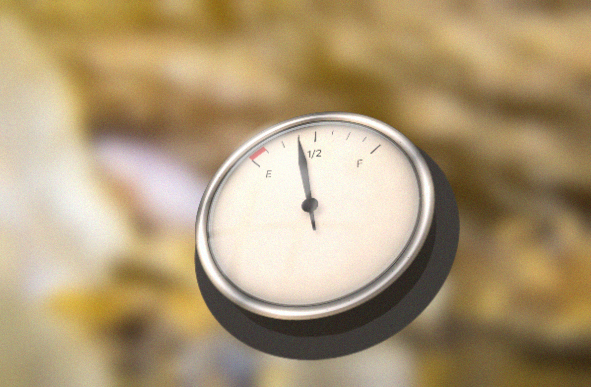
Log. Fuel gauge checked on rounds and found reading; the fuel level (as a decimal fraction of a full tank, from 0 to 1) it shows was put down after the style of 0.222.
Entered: 0.375
